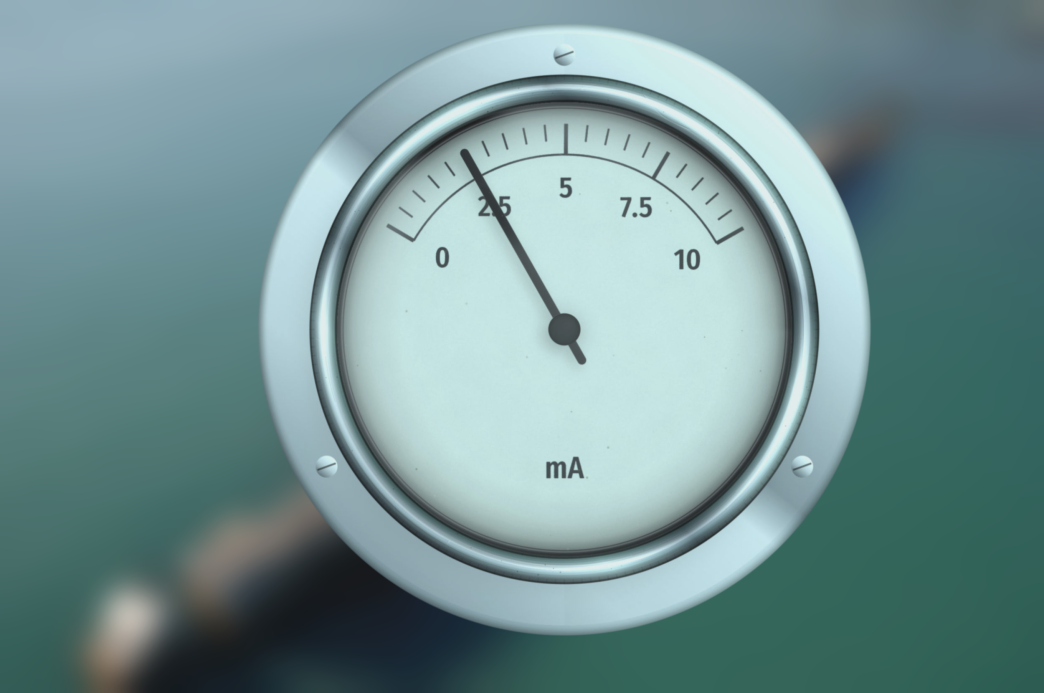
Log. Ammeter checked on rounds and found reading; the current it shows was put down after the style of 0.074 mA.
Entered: 2.5 mA
